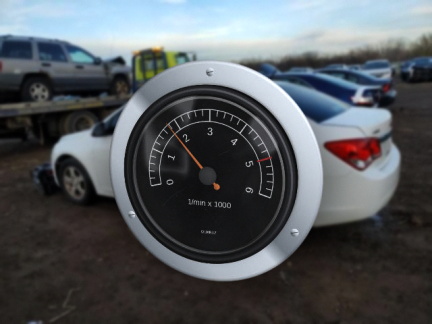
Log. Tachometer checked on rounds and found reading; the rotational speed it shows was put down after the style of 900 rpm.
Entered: 1800 rpm
